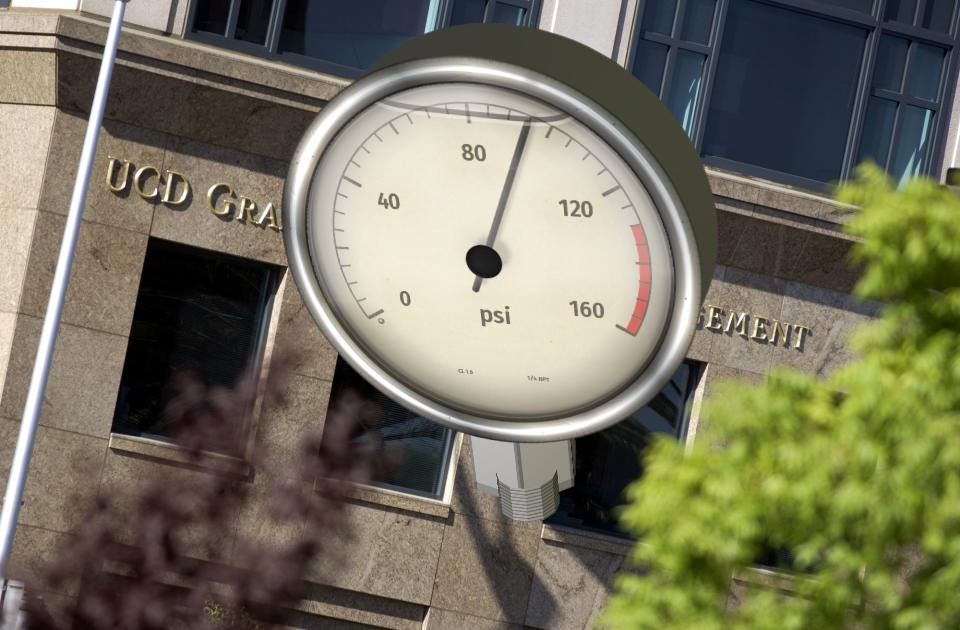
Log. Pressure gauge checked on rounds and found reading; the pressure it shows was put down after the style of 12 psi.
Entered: 95 psi
